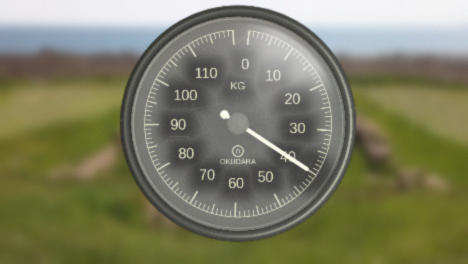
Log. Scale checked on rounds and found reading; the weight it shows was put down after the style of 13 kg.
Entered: 40 kg
